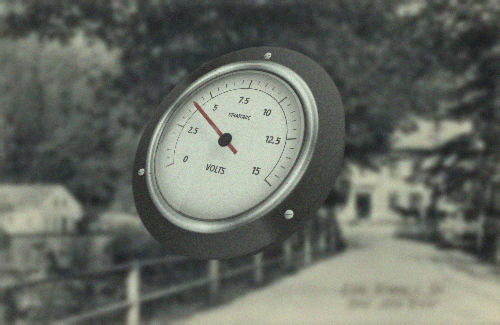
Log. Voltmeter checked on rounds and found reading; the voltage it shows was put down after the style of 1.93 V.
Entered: 4 V
